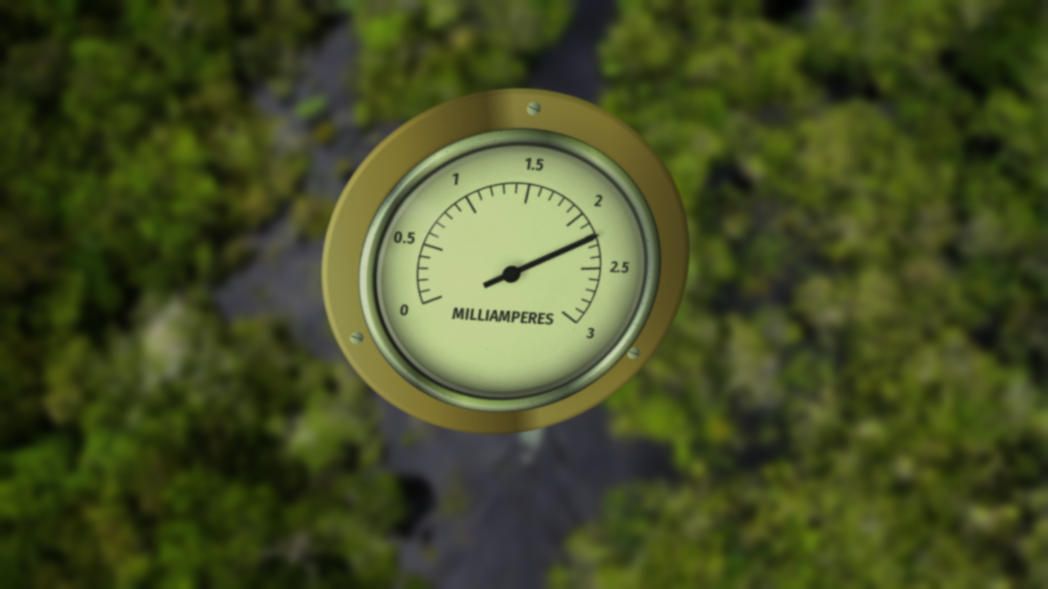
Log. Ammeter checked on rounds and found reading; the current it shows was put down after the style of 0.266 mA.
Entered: 2.2 mA
